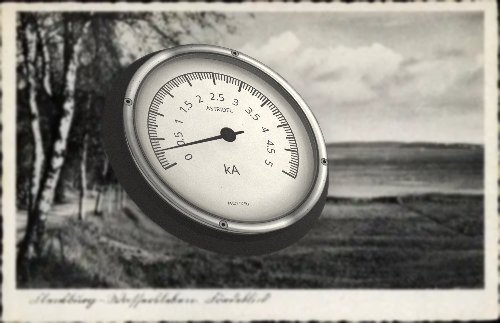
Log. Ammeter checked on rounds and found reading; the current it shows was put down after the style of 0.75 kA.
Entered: 0.25 kA
